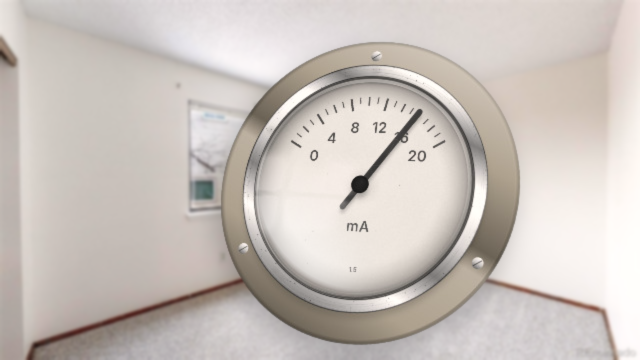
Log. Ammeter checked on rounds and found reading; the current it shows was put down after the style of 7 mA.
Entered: 16 mA
